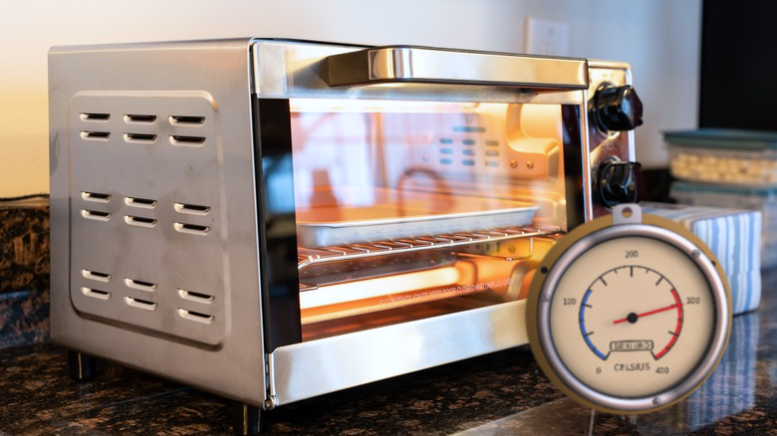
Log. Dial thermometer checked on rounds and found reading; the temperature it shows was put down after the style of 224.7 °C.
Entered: 300 °C
